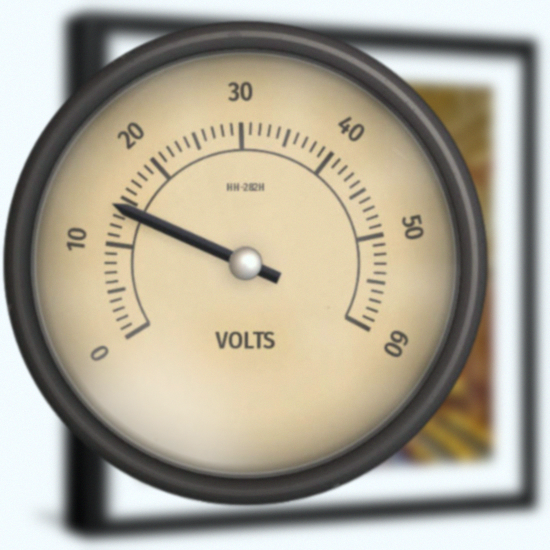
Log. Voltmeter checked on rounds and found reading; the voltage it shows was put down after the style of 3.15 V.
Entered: 14 V
